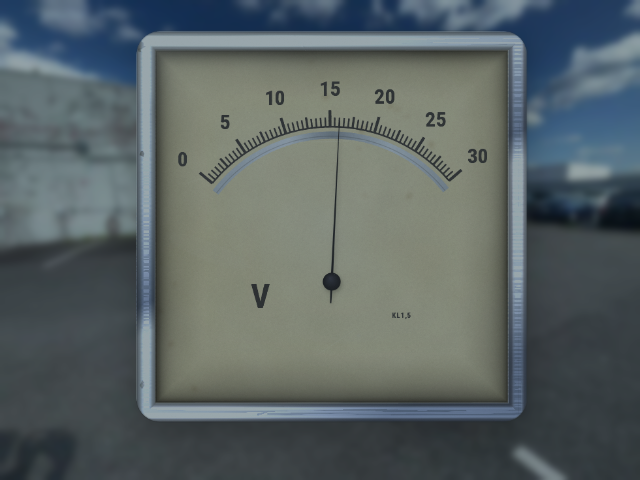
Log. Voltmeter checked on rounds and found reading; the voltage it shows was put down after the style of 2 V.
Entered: 16 V
